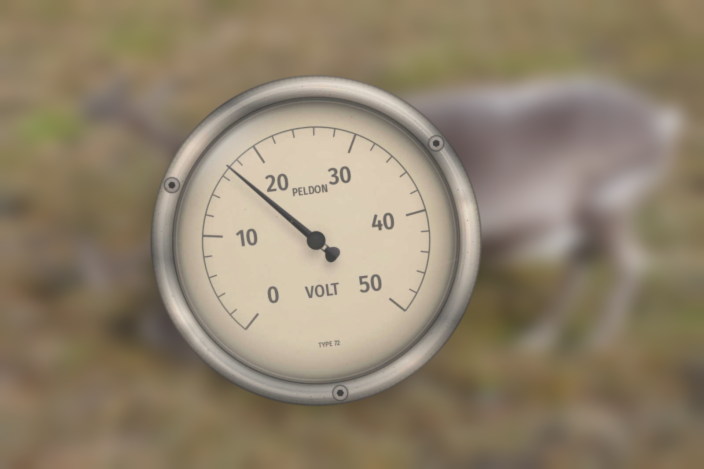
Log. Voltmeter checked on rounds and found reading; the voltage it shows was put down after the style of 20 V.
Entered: 17 V
